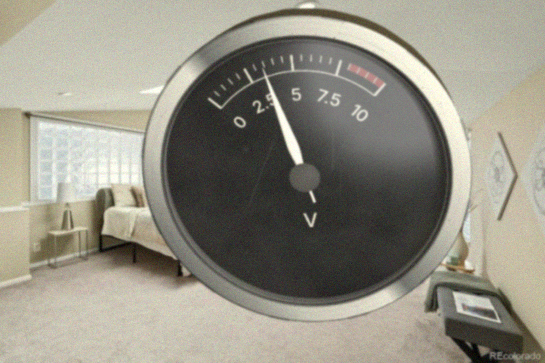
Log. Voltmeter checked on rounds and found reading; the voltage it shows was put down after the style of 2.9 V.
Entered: 3.5 V
